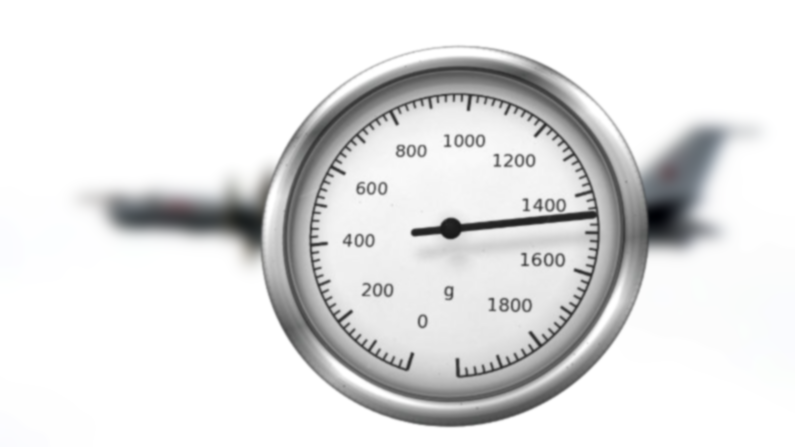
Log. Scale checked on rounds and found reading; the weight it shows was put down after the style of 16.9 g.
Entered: 1460 g
